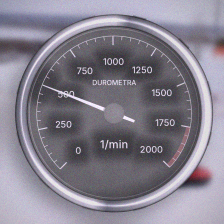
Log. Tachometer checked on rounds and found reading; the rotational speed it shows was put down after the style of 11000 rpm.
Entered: 500 rpm
